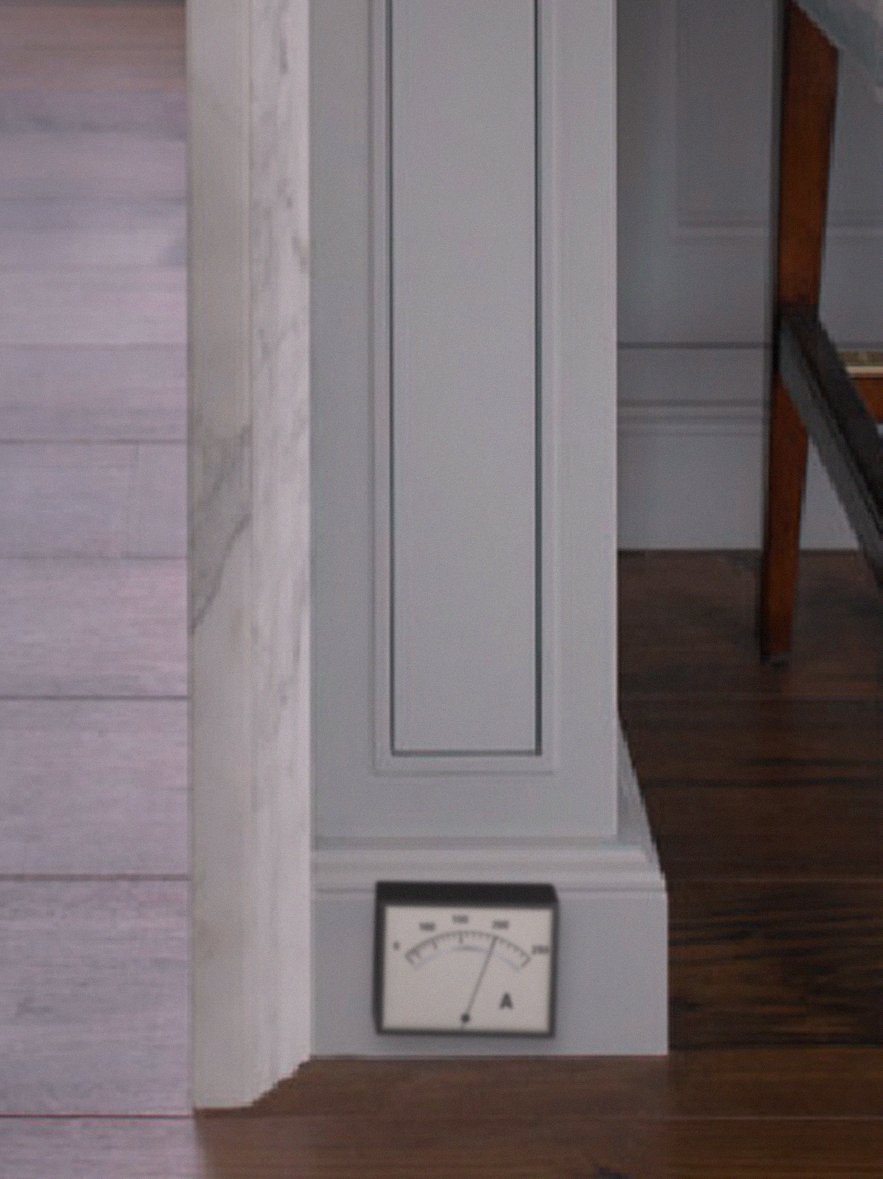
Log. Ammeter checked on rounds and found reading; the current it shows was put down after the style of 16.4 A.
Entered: 200 A
